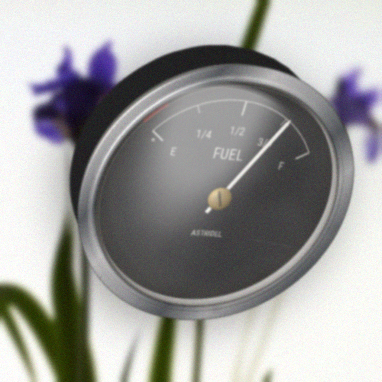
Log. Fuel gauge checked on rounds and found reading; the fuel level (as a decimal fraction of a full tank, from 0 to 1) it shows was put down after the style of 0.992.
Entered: 0.75
